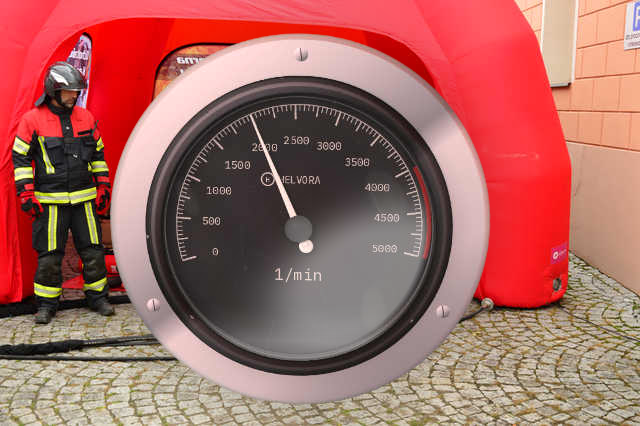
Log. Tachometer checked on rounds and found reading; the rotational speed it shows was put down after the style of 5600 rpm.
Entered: 2000 rpm
